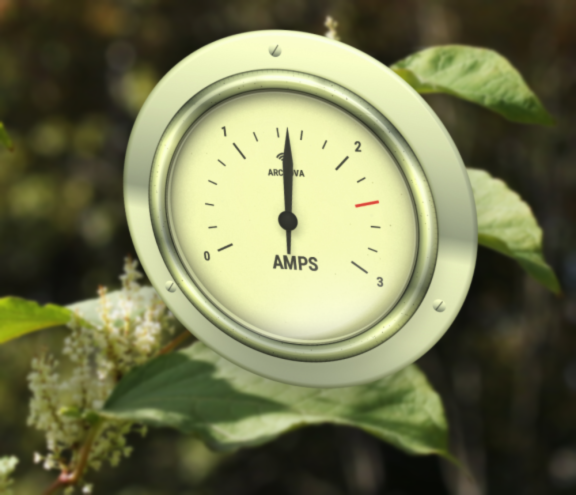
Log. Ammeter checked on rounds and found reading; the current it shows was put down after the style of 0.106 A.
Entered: 1.5 A
